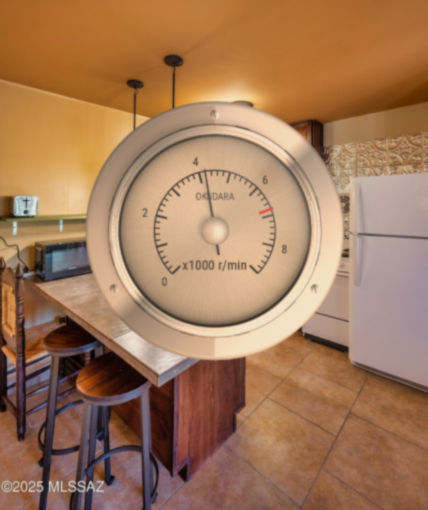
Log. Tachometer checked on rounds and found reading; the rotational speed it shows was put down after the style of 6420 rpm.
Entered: 4200 rpm
